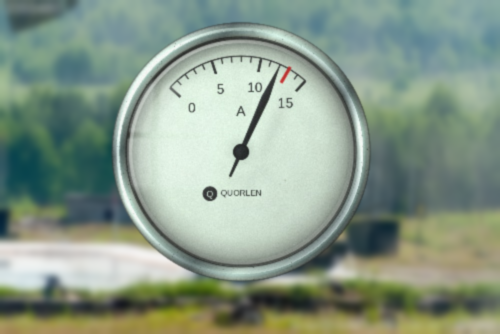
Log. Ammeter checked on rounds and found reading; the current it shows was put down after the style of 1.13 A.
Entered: 12 A
